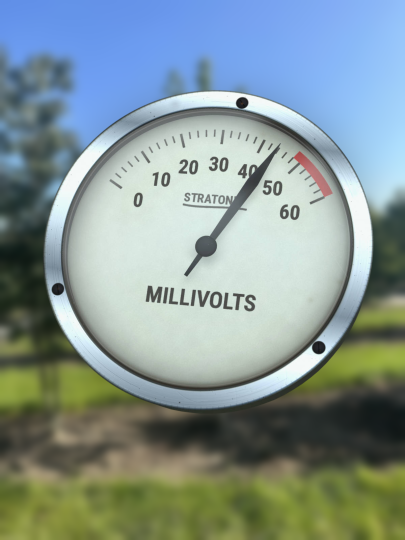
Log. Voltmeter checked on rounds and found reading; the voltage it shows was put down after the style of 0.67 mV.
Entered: 44 mV
